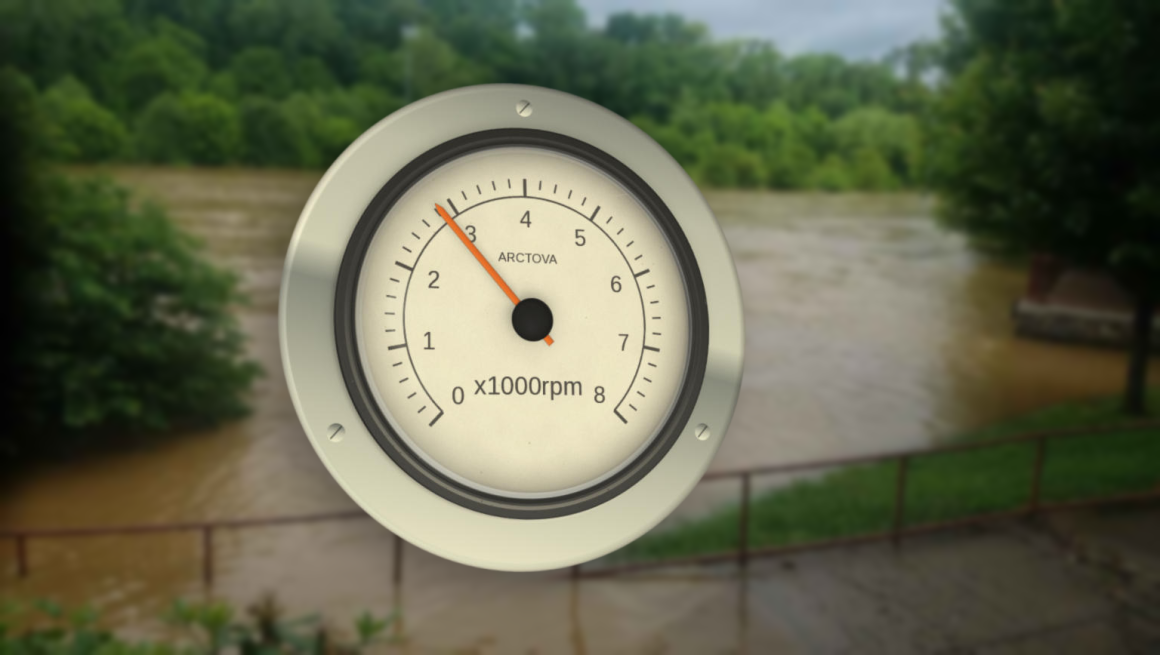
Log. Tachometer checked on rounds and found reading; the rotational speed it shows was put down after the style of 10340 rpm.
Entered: 2800 rpm
